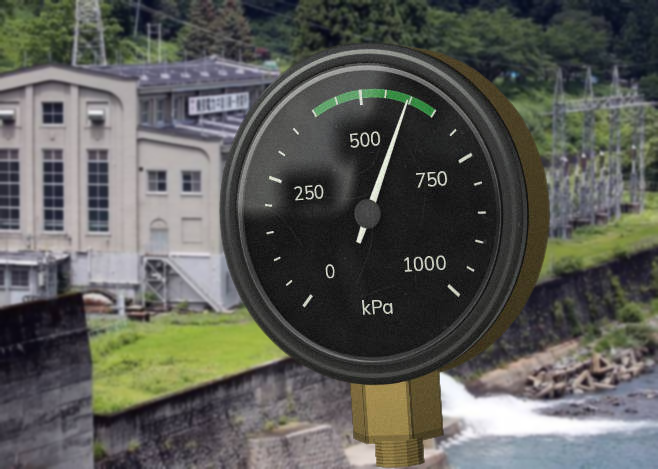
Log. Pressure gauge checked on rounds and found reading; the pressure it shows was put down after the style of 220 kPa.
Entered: 600 kPa
